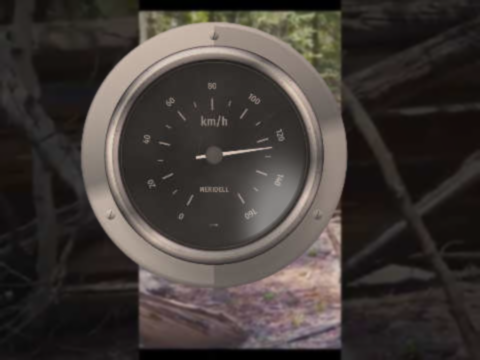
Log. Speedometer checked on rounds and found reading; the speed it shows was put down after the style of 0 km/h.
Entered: 125 km/h
